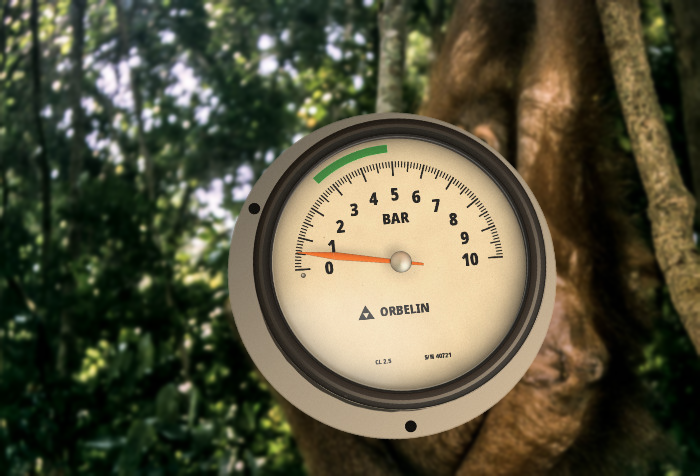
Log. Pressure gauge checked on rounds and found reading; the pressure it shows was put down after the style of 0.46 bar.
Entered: 0.5 bar
